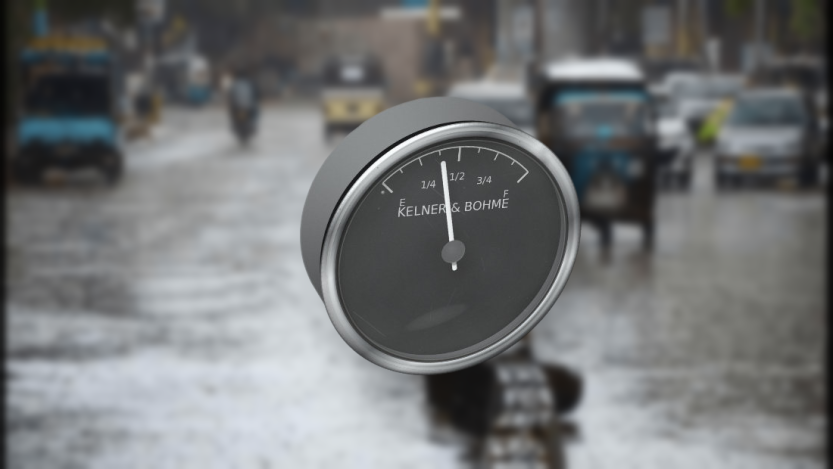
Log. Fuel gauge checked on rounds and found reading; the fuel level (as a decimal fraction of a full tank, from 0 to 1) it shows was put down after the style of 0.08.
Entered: 0.375
